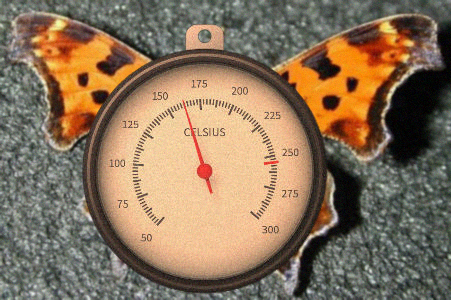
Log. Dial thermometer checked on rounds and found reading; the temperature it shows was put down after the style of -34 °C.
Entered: 162.5 °C
